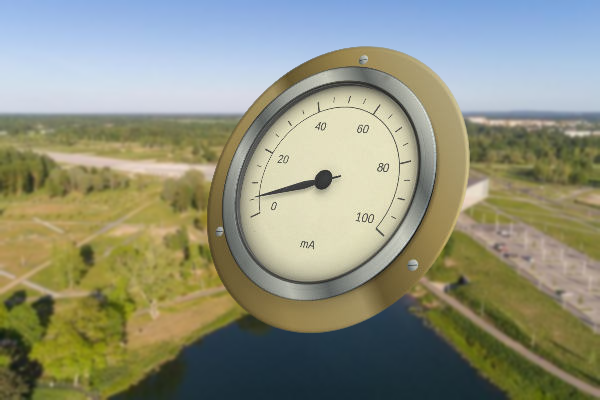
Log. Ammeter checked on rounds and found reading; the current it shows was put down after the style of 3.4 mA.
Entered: 5 mA
